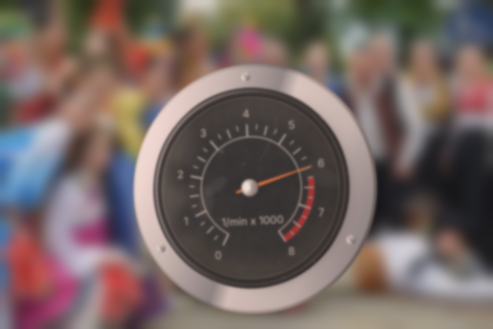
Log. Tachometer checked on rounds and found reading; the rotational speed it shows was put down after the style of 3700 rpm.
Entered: 6000 rpm
